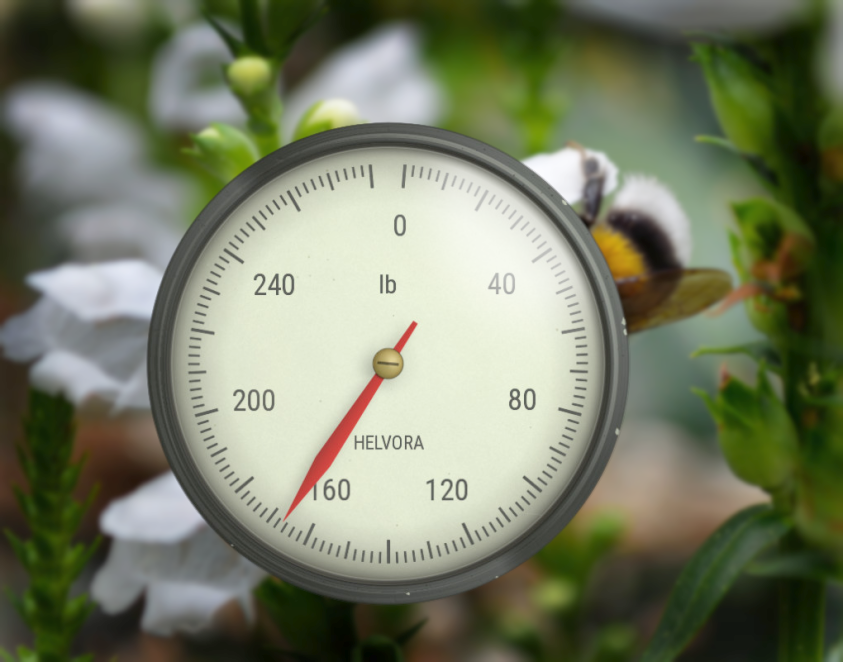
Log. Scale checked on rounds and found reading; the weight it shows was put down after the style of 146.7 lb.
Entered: 167 lb
